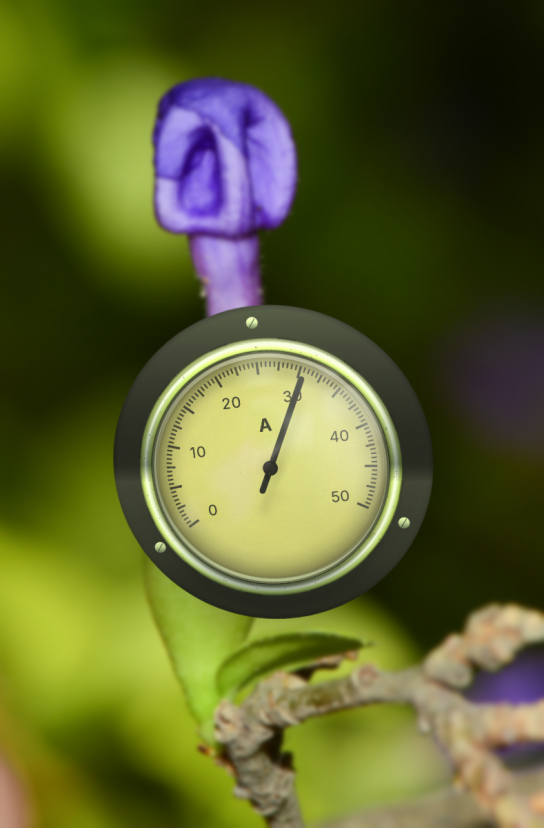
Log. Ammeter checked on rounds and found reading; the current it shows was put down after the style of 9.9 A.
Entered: 30.5 A
